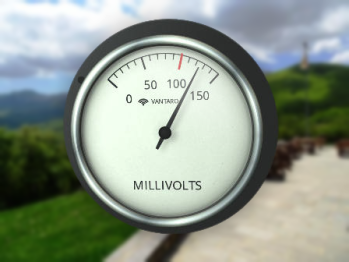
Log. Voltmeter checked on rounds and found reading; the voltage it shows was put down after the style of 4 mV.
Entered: 125 mV
